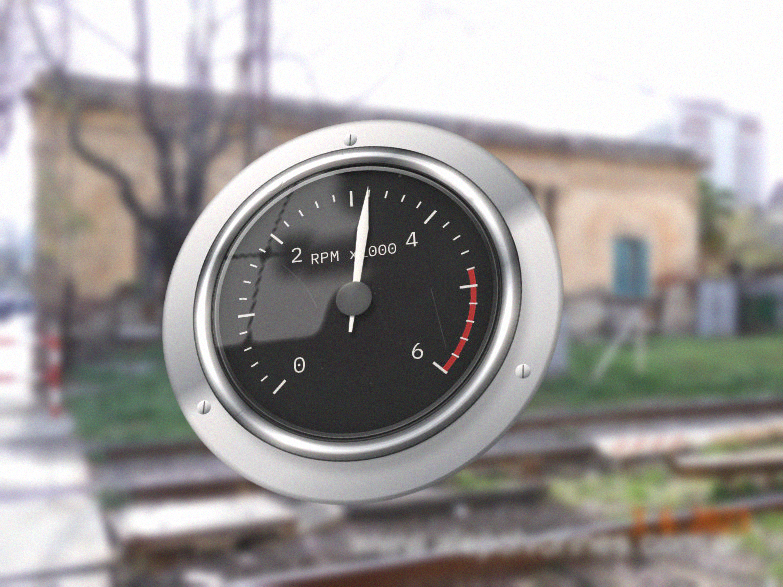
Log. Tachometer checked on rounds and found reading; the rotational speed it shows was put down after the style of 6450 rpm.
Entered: 3200 rpm
